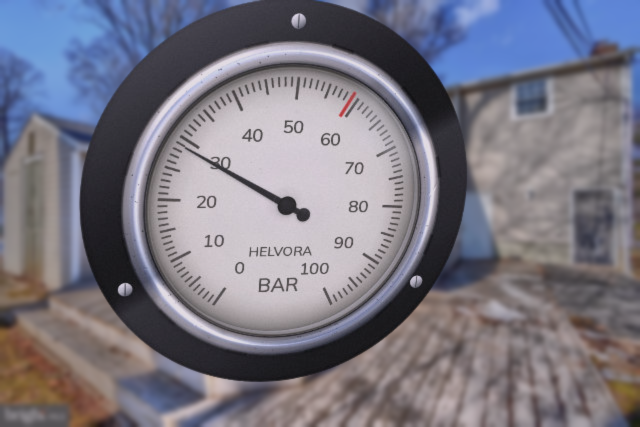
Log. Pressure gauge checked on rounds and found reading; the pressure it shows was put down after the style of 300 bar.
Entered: 29 bar
